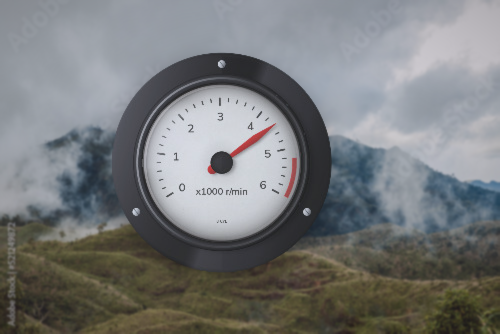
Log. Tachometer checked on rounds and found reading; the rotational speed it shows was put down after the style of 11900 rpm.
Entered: 4400 rpm
